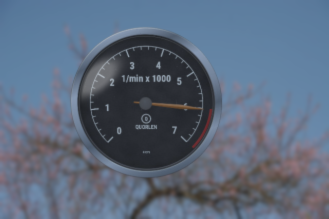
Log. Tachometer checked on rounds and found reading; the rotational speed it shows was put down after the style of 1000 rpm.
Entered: 6000 rpm
